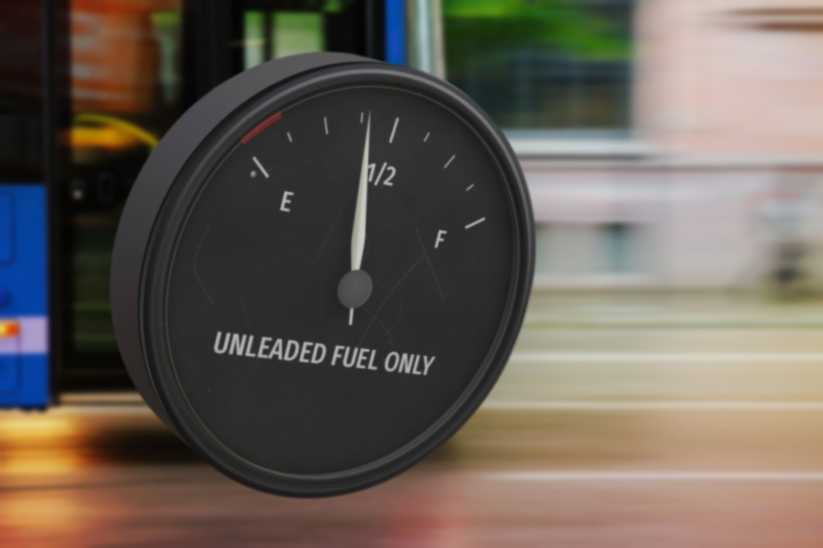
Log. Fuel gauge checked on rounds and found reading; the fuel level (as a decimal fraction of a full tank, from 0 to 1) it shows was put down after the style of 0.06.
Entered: 0.375
